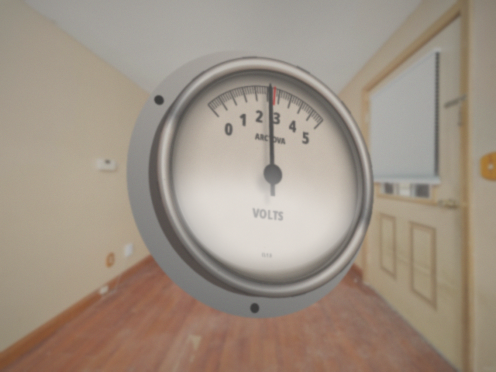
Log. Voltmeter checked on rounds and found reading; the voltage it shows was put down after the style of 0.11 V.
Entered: 2.5 V
